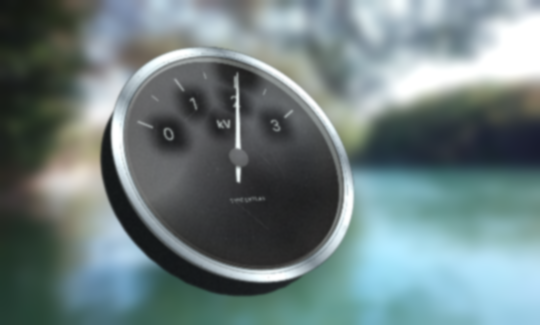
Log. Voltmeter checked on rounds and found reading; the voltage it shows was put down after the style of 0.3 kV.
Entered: 2 kV
